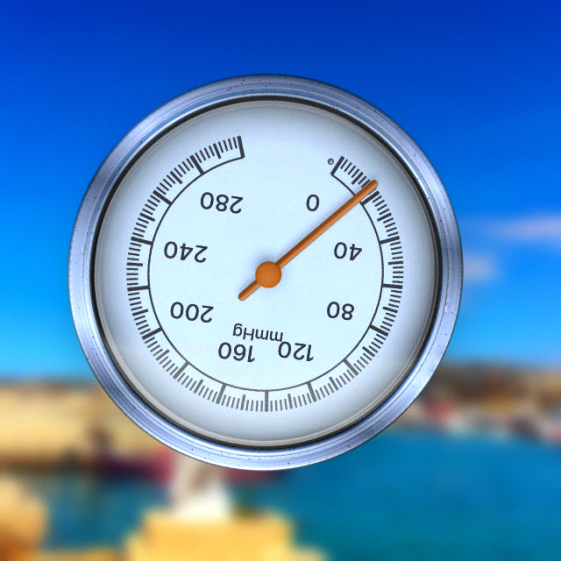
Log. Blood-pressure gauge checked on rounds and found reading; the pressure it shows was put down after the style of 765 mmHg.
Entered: 16 mmHg
